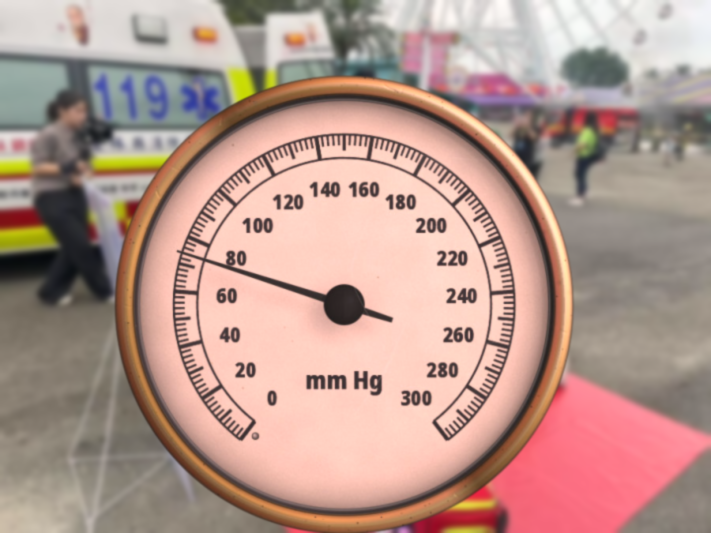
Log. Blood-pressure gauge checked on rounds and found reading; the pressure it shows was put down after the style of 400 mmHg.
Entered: 74 mmHg
